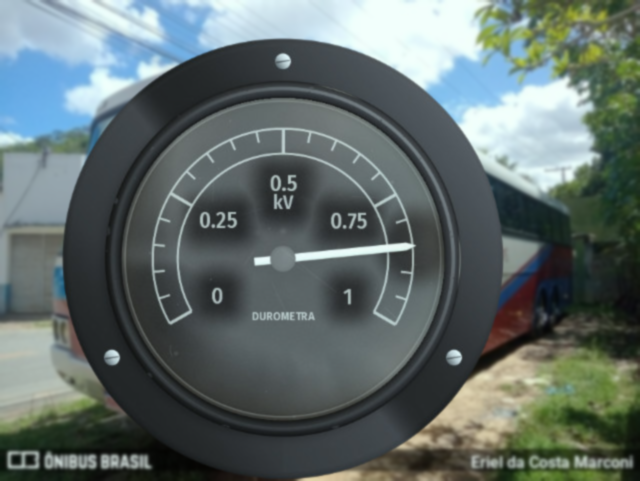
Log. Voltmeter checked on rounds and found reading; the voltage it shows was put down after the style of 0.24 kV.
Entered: 0.85 kV
